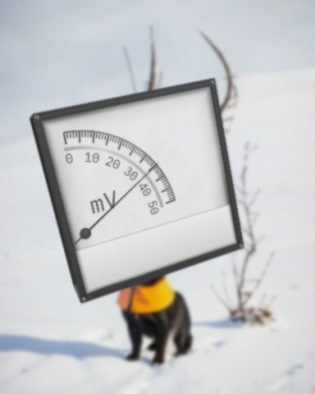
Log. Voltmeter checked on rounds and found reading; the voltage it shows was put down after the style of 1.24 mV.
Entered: 35 mV
